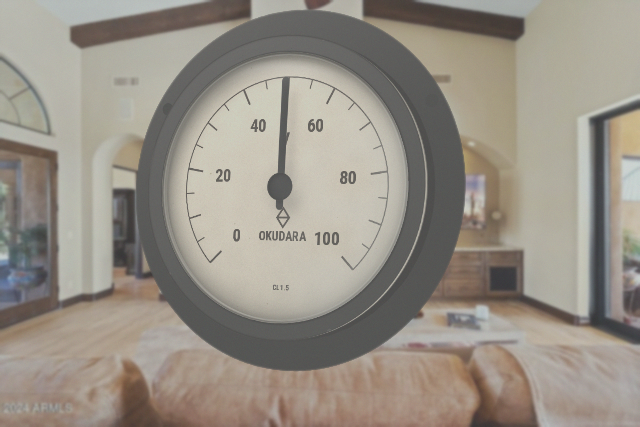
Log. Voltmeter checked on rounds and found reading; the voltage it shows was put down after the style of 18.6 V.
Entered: 50 V
